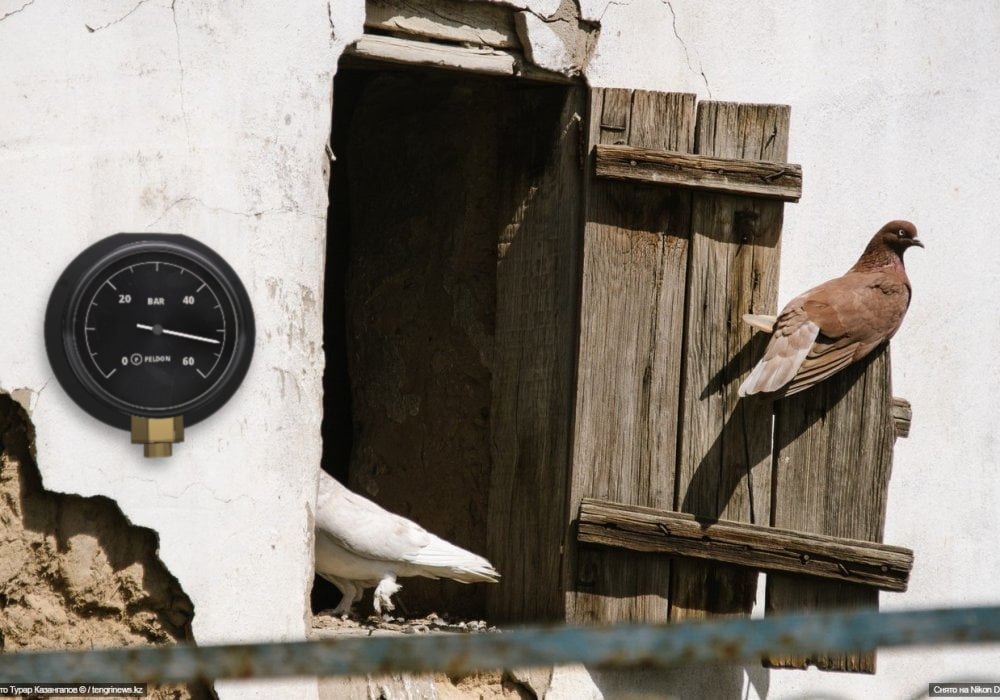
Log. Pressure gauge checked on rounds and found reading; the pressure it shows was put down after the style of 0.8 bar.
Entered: 52.5 bar
